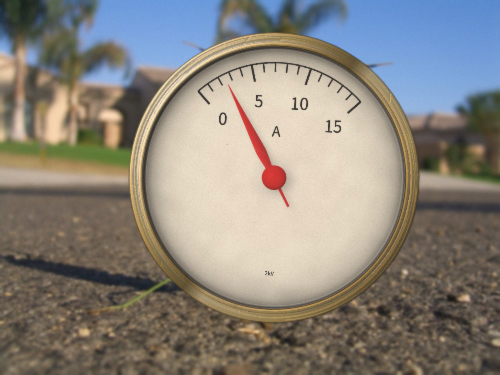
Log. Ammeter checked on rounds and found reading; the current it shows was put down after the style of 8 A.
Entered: 2.5 A
